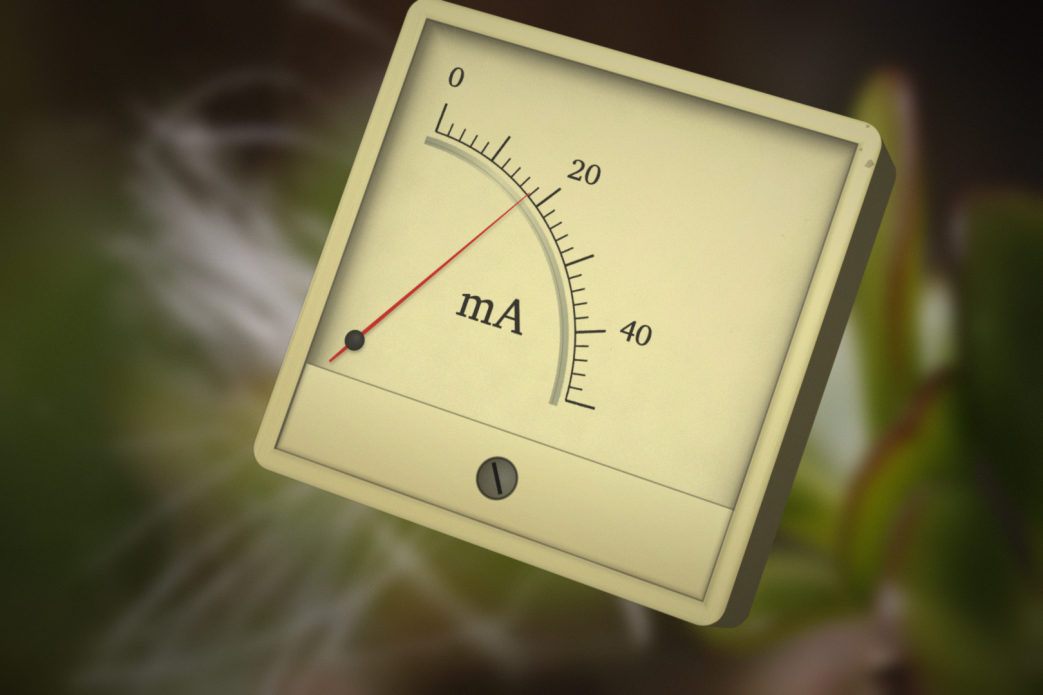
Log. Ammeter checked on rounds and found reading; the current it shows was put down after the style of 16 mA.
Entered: 18 mA
